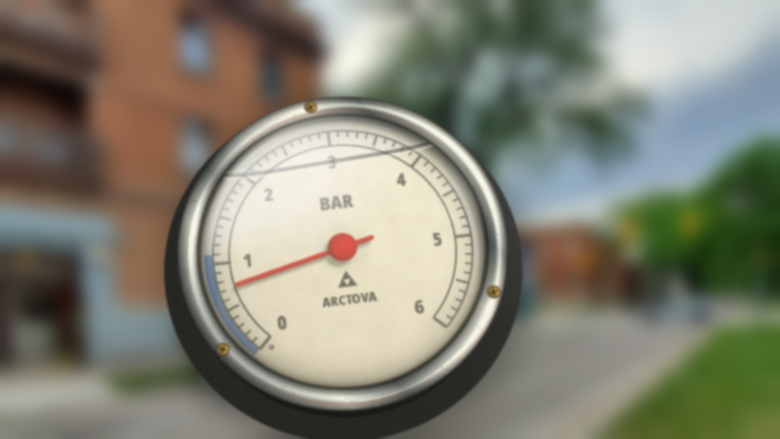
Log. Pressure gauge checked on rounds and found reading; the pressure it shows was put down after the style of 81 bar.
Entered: 0.7 bar
